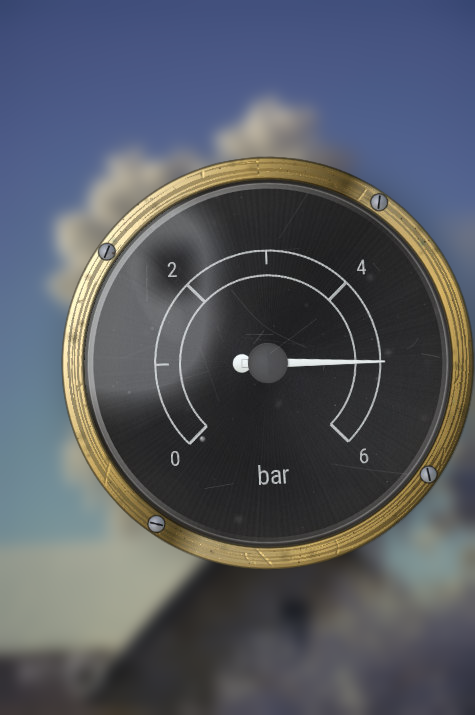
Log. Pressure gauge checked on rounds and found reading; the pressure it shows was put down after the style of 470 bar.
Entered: 5 bar
